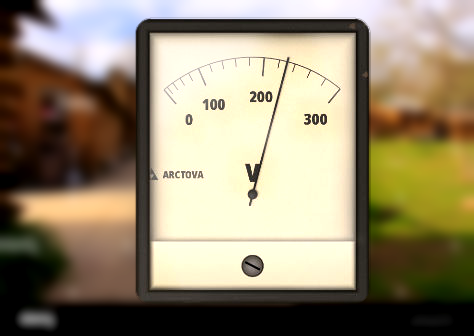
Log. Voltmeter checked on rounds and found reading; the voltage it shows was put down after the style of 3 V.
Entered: 230 V
